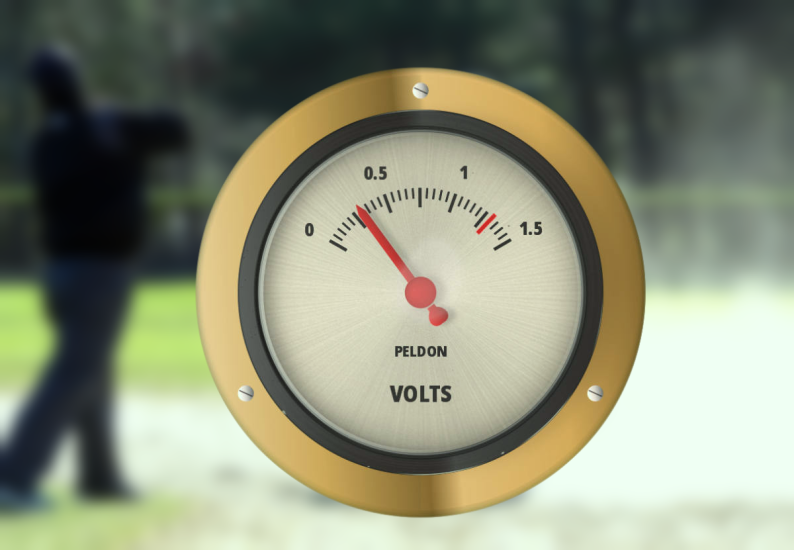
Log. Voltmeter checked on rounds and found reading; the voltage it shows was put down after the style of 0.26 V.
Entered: 0.3 V
